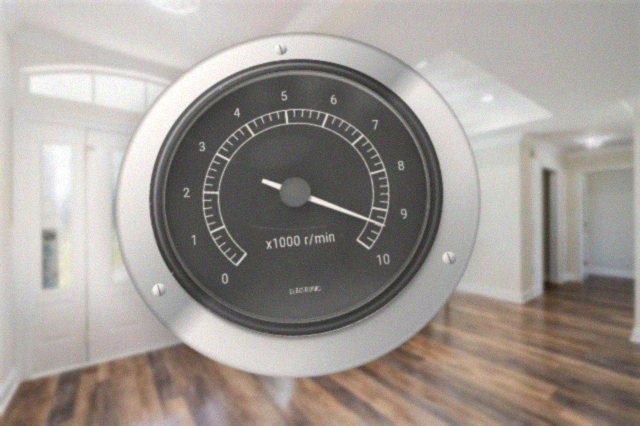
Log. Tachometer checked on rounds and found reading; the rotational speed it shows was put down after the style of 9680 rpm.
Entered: 9400 rpm
